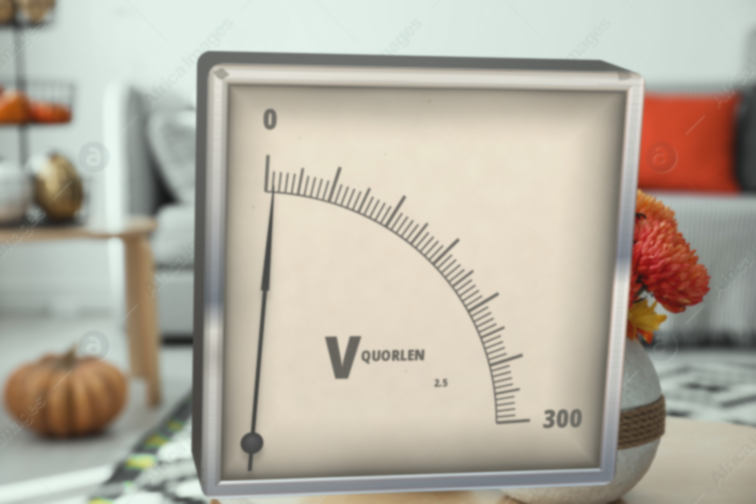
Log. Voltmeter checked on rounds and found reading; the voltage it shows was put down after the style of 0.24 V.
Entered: 5 V
